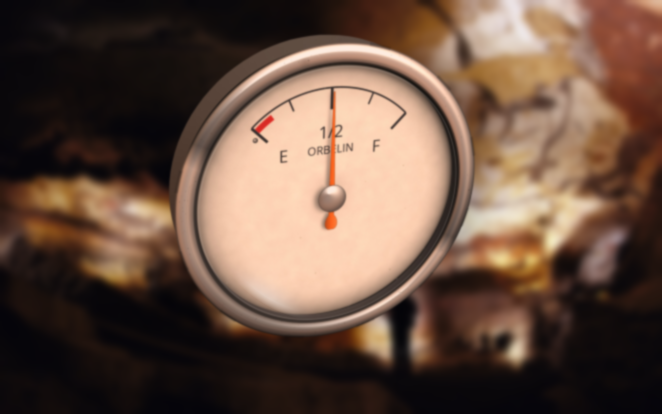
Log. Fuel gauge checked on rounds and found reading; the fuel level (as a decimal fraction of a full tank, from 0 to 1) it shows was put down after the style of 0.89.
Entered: 0.5
